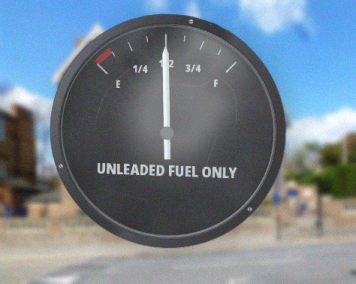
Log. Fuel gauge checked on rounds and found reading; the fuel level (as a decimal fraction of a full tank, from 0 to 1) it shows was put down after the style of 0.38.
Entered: 0.5
